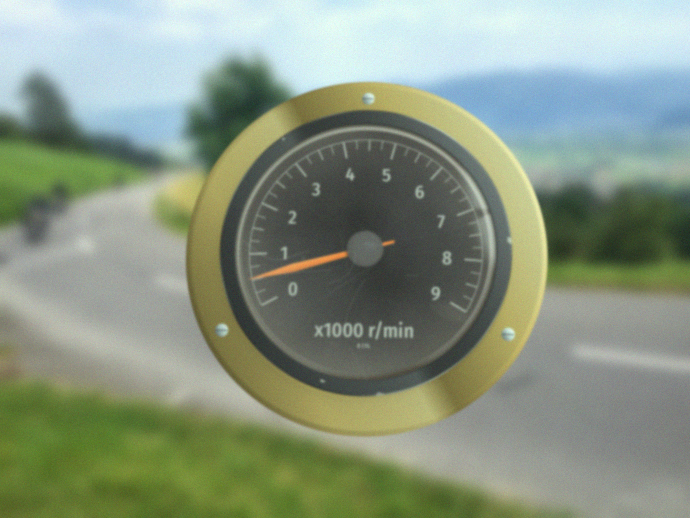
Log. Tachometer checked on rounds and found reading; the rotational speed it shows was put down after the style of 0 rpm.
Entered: 500 rpm
